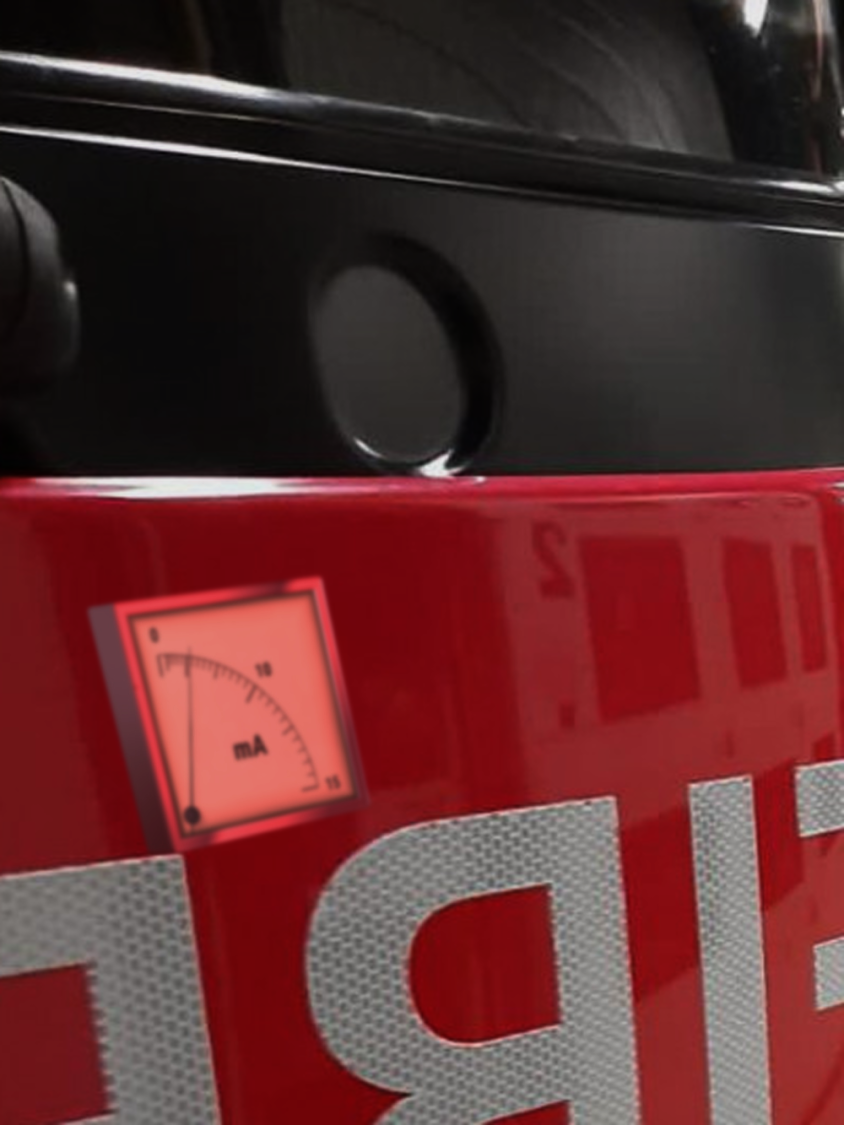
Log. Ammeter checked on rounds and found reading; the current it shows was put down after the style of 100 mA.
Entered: 5 mA
